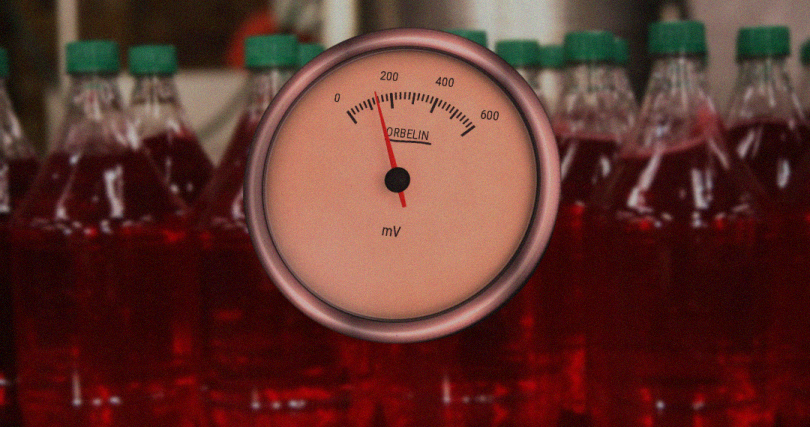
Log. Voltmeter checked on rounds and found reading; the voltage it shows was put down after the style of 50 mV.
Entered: 140 mV
